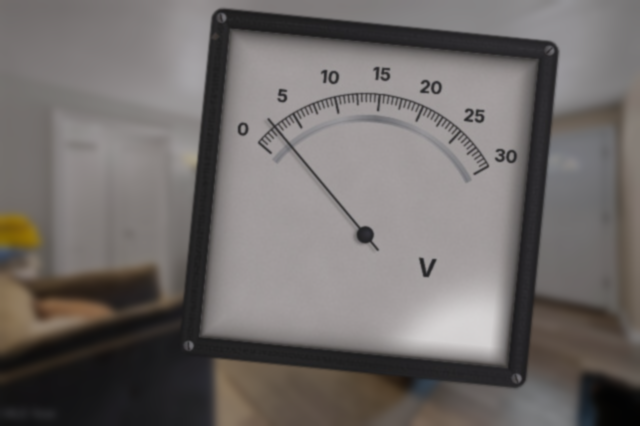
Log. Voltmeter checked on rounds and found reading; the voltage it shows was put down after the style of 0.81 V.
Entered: 2.5 V
